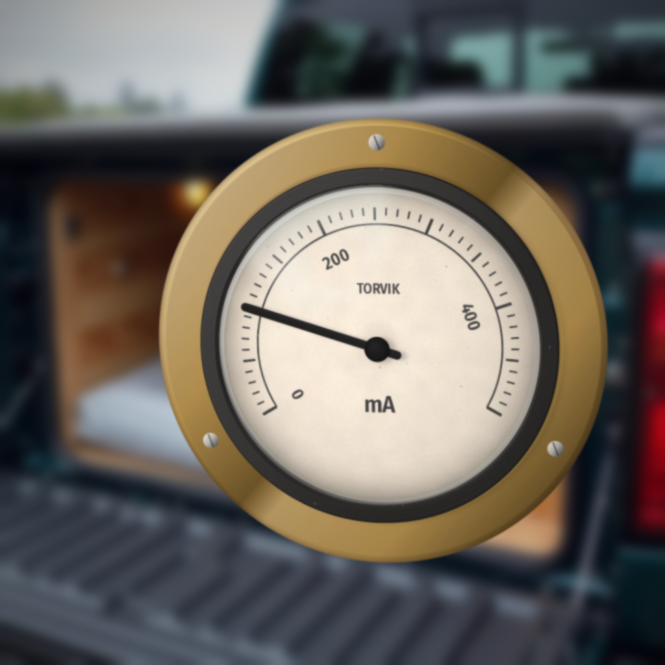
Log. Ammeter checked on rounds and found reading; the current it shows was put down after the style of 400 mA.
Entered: 100 mA
